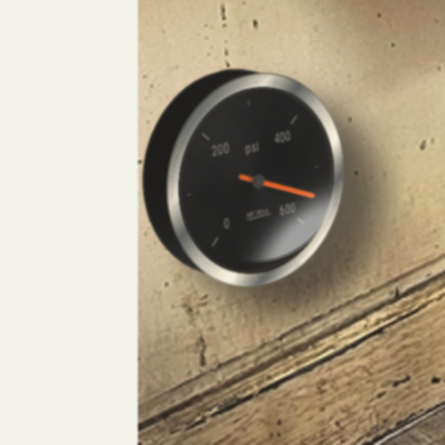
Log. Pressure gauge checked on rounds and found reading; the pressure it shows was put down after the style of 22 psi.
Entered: 550 psi
